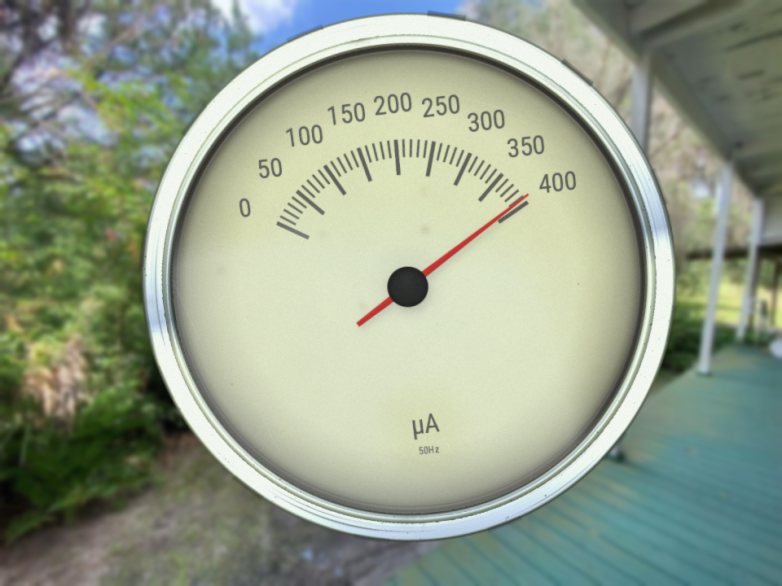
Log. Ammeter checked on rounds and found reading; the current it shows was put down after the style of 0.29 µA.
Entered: 390 µA
